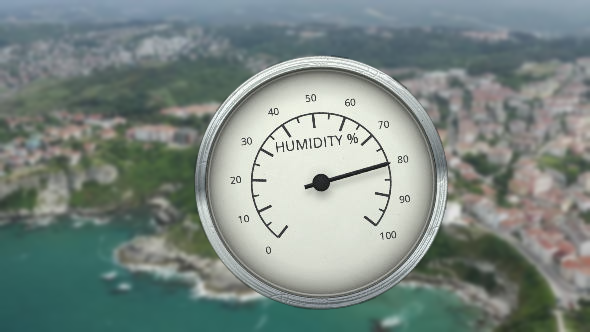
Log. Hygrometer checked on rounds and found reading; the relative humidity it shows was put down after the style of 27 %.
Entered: 80 %
